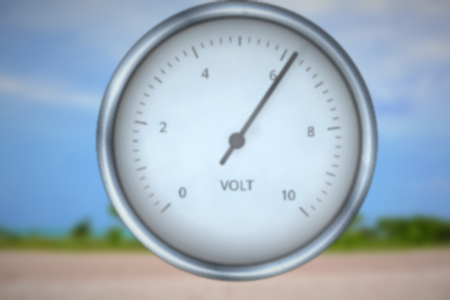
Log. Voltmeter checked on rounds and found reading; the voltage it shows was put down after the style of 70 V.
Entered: 6.2 V
